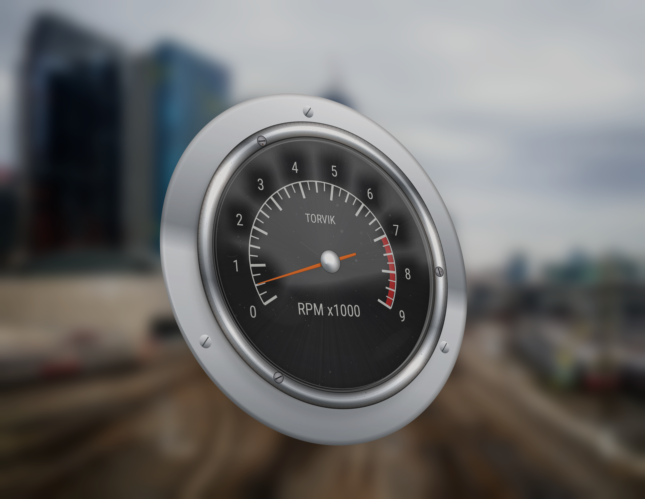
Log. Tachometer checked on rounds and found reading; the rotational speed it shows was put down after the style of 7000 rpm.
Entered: 500 rpm
